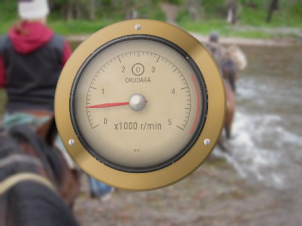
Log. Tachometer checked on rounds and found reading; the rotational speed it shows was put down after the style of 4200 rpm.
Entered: 500 rpm
